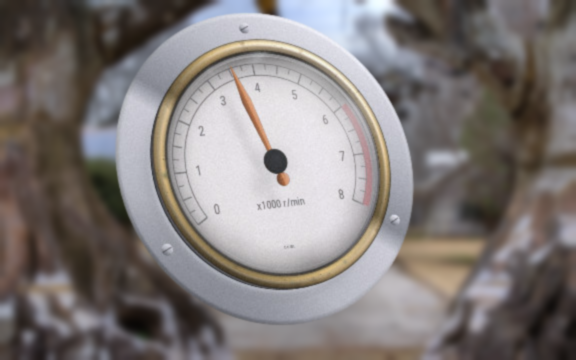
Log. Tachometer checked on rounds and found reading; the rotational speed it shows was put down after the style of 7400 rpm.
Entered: 3500 rpm
